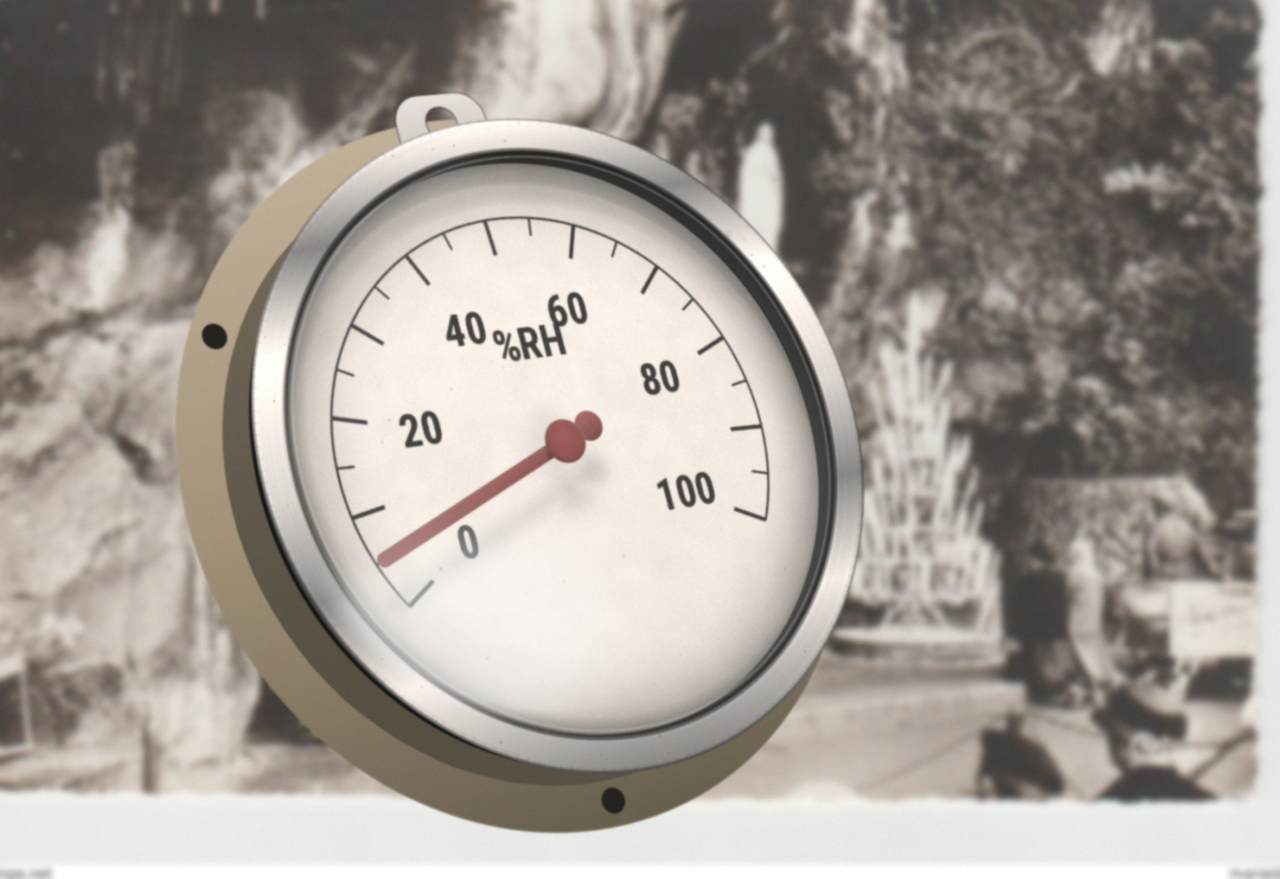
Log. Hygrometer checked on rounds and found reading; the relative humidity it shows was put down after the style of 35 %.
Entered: 5 %
